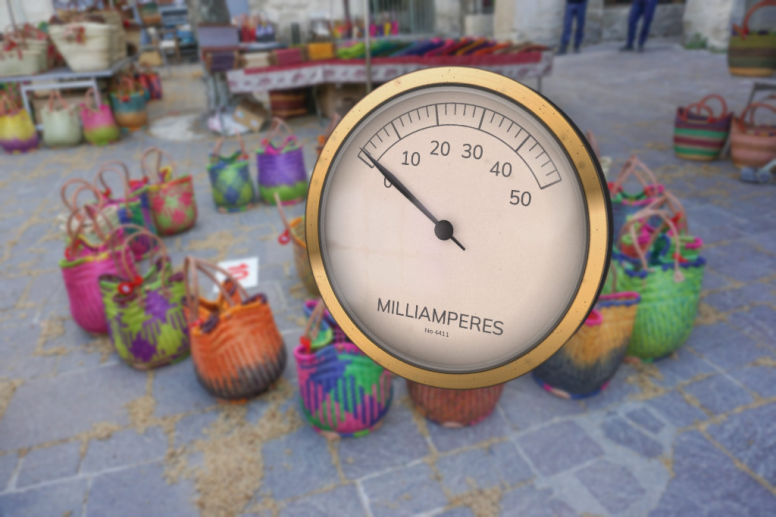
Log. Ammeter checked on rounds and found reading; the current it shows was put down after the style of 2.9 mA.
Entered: 2 mA
